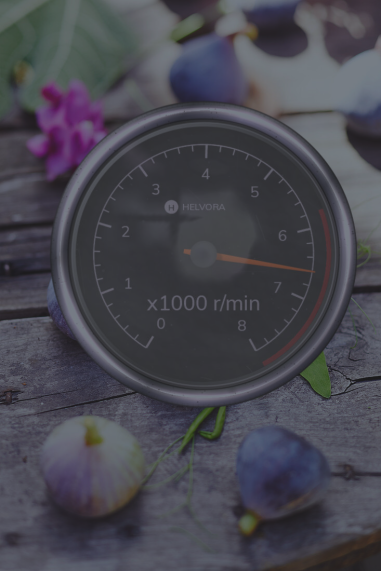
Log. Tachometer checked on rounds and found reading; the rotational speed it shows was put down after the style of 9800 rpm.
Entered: 6600 rpm
